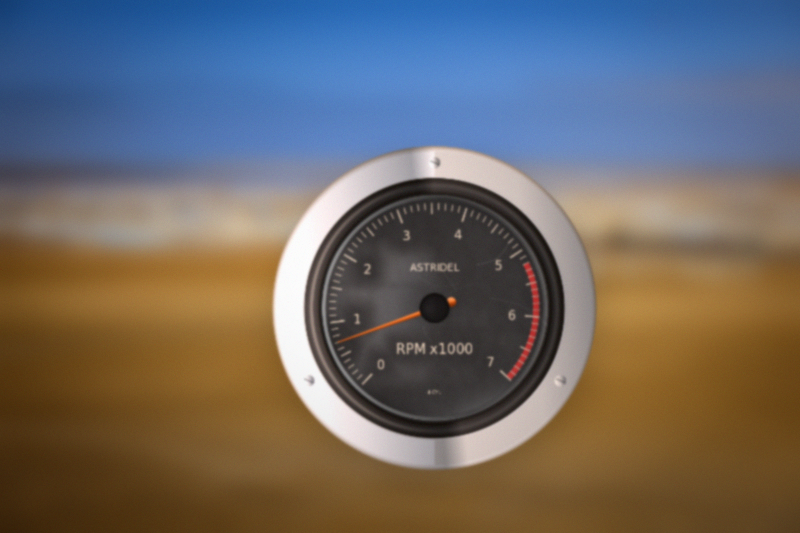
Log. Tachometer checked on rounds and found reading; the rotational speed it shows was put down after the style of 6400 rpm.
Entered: 700 rpm
